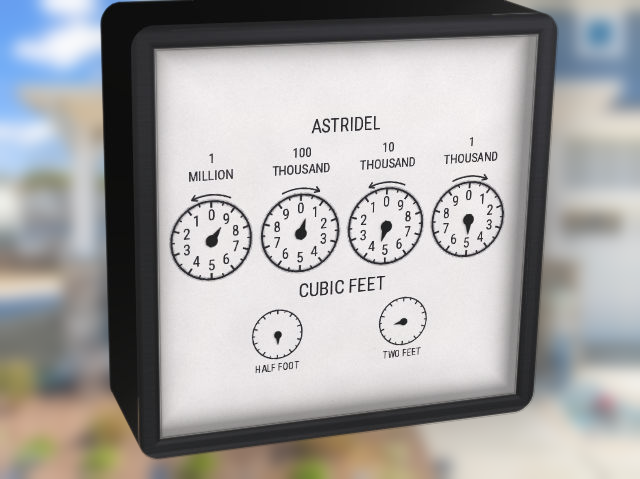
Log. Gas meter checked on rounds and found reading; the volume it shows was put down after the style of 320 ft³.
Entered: 904500 ft³
